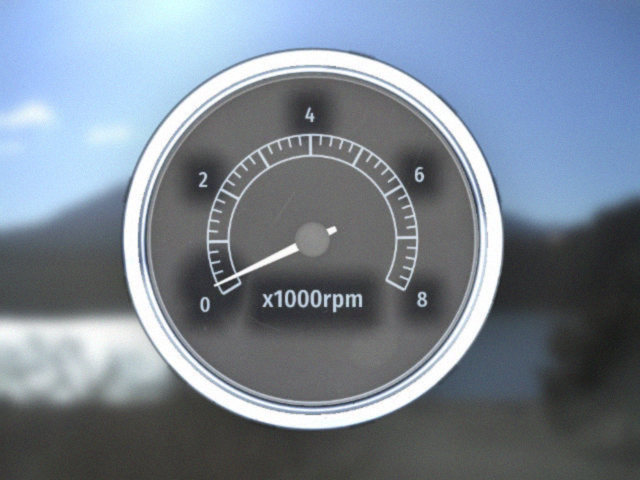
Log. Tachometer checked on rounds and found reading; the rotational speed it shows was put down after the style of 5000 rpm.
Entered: 200 rpm
